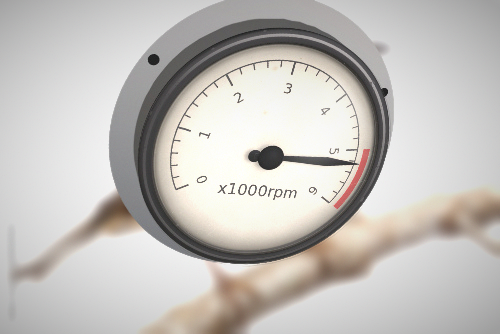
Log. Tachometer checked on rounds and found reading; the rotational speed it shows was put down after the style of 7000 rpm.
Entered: 5200 rpm
